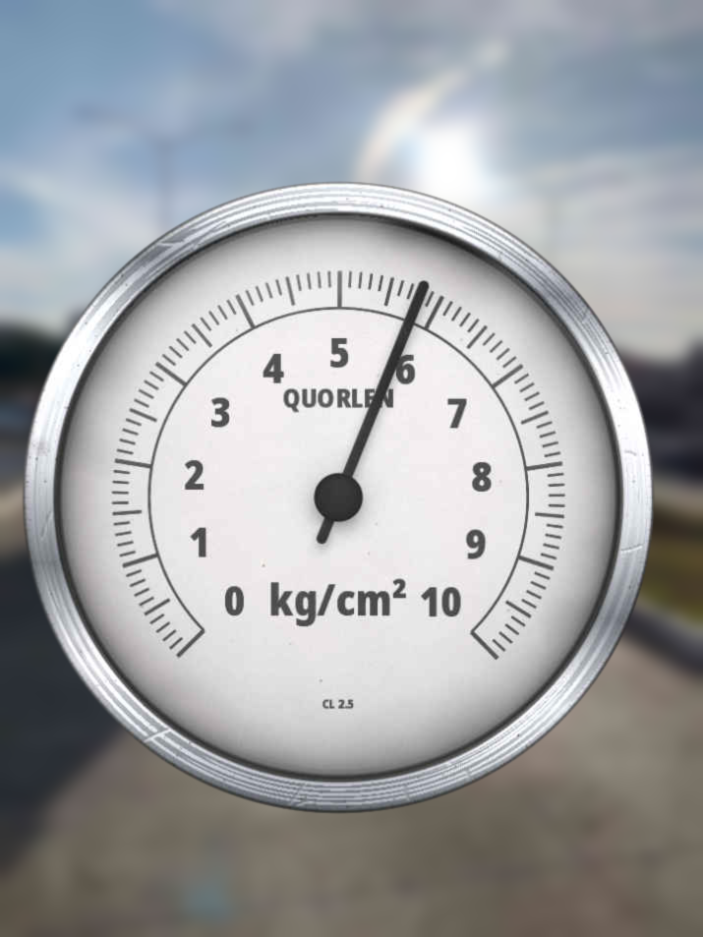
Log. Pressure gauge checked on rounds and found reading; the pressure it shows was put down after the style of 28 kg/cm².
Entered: 5.8 kg/cm²
